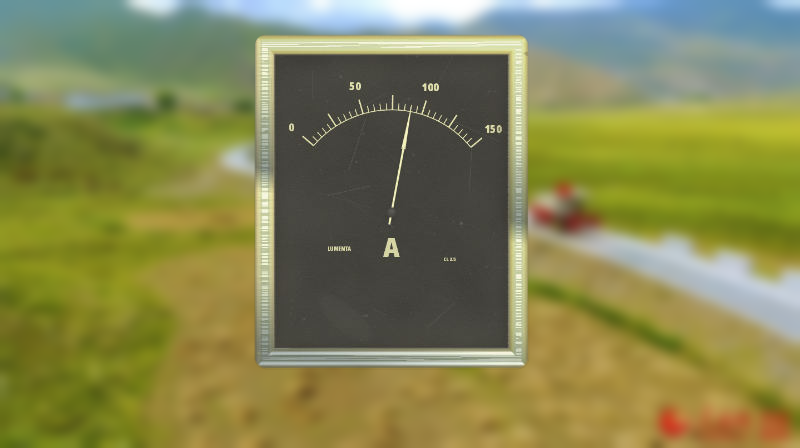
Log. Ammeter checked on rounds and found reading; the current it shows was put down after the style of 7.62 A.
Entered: 90 A
